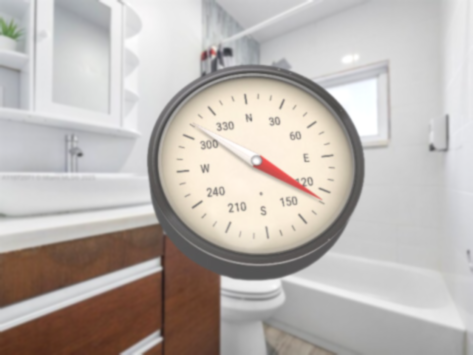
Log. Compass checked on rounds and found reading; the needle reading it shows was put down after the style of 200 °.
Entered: 130 °
